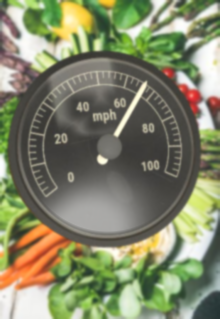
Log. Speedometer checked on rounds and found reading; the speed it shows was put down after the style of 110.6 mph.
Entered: 66 mph
